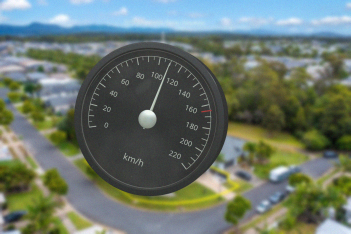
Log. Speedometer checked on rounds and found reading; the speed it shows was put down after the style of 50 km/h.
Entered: 110 km/h
